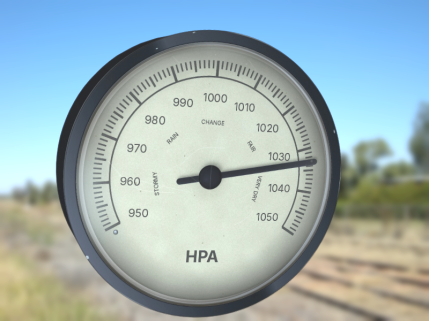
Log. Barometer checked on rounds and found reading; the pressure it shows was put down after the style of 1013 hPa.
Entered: 1033 hPa
